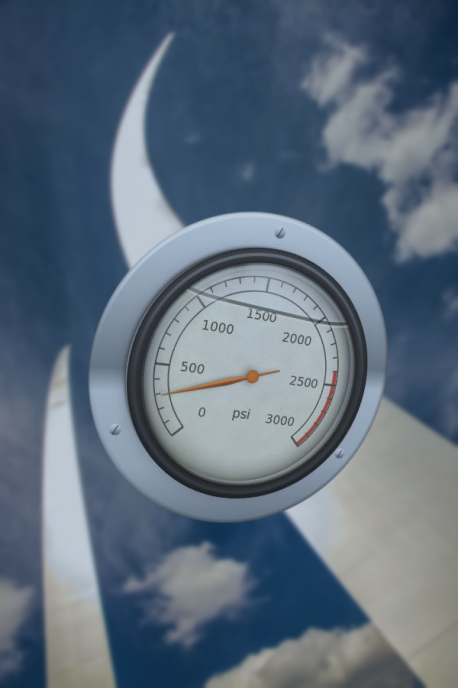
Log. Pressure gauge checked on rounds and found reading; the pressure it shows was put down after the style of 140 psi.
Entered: 300 psi
